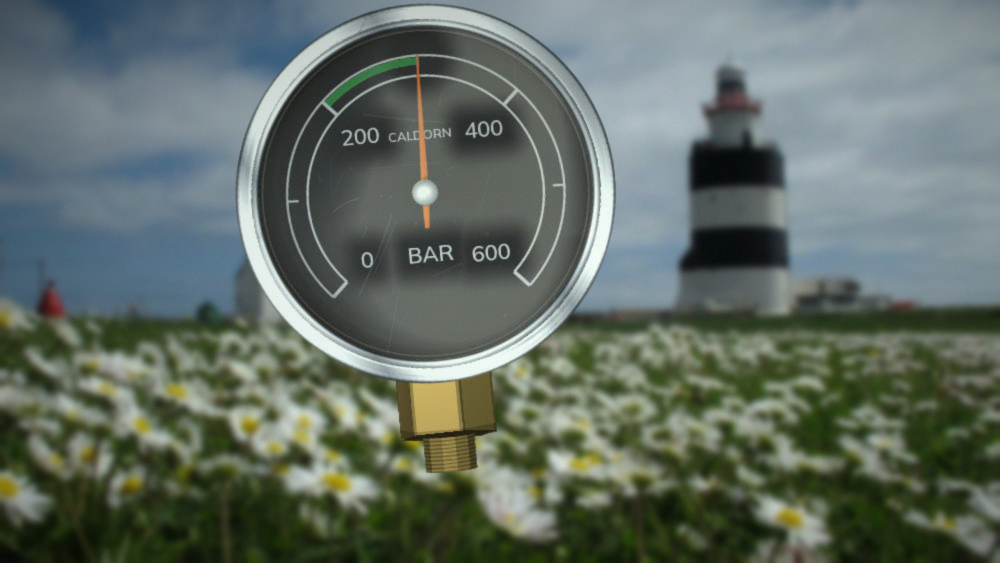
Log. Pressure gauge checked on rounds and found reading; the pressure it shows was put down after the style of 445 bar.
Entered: 300 bar
